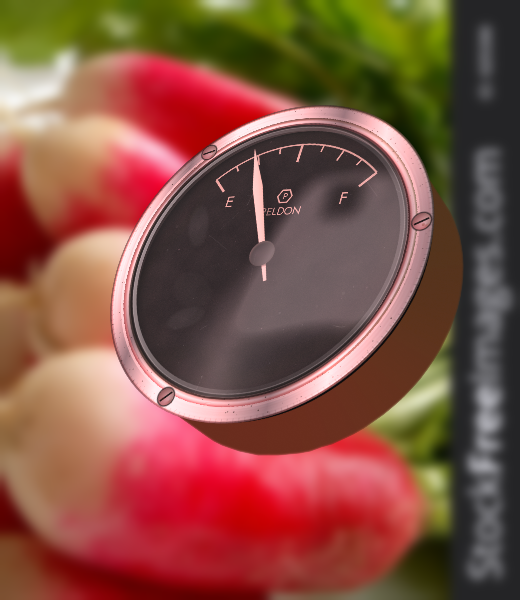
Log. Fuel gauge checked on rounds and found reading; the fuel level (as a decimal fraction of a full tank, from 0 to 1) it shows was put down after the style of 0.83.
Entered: 0.25
